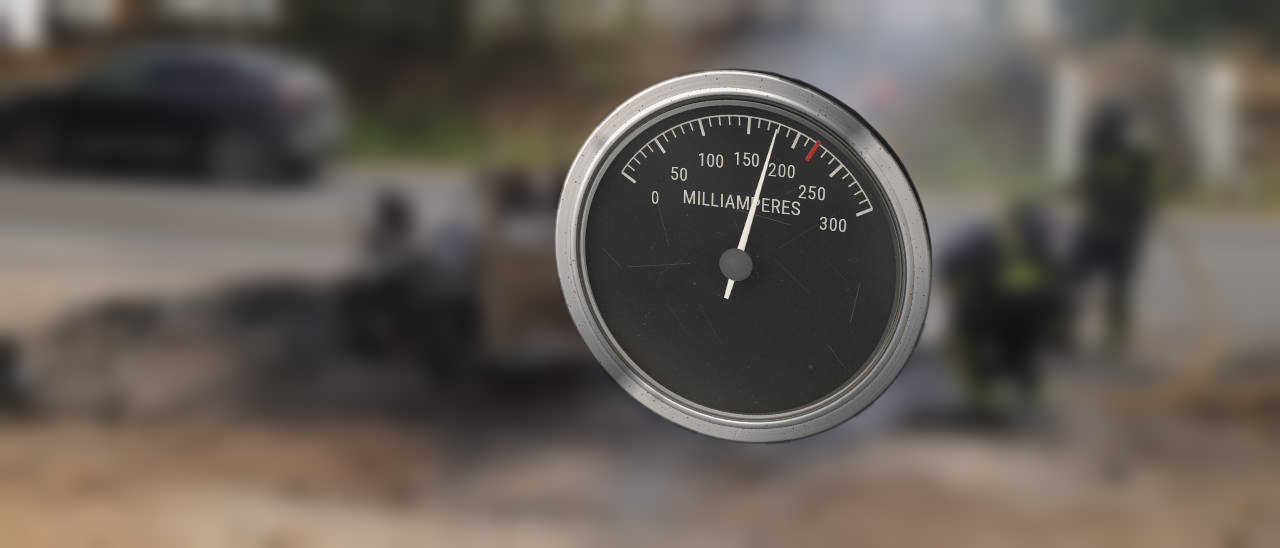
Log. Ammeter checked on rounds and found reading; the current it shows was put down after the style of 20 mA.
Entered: 180 mA
